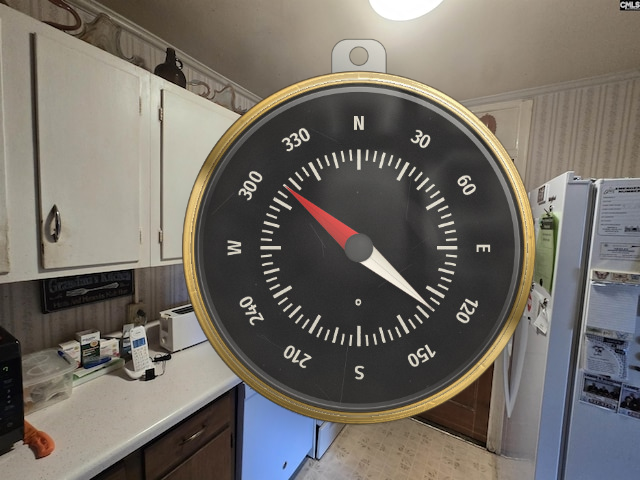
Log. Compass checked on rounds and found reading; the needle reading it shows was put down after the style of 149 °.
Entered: 310 °
